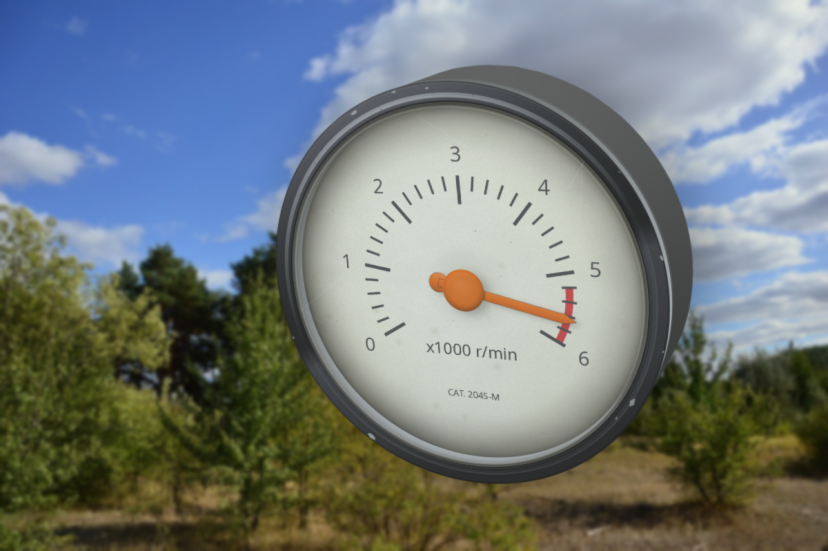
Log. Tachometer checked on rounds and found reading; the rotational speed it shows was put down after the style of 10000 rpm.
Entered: 5600 rpm
